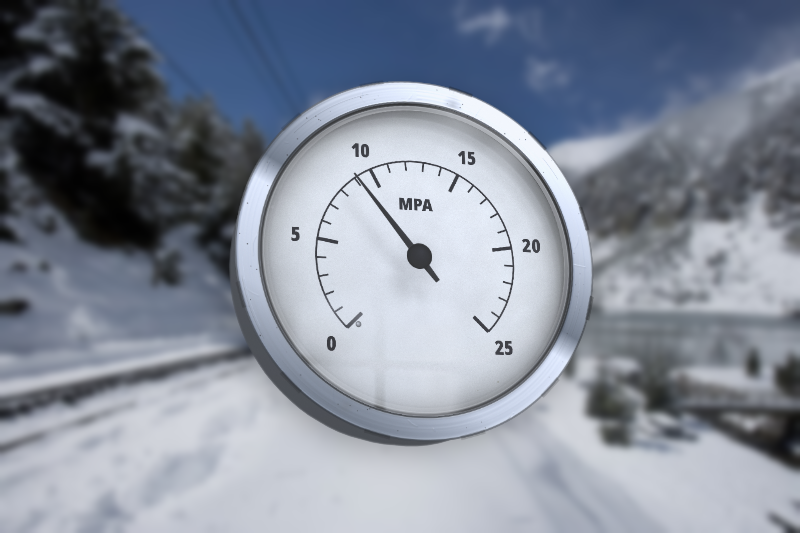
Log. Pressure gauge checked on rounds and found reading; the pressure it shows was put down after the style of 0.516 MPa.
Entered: 9 MPa
